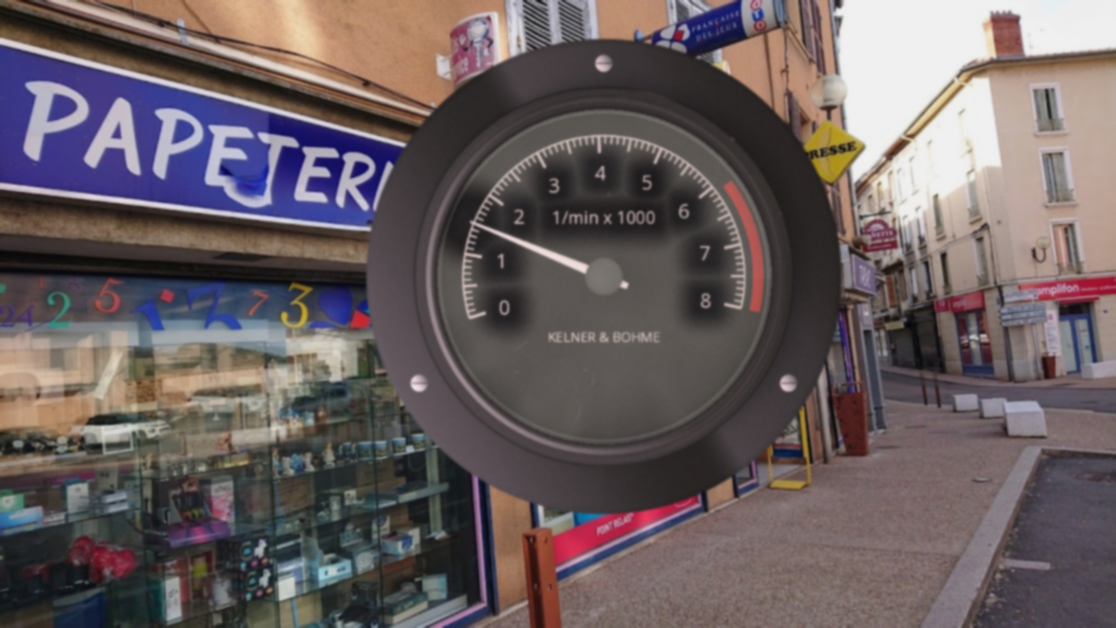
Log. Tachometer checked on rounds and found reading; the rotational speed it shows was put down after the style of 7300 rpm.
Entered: 1500 rpm
